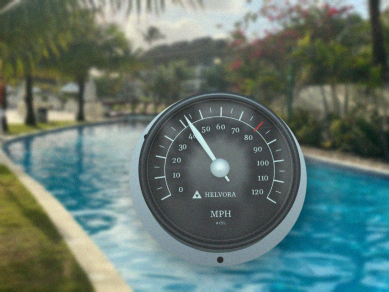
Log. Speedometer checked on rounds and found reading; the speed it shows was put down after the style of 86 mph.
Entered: 42.5 mph
